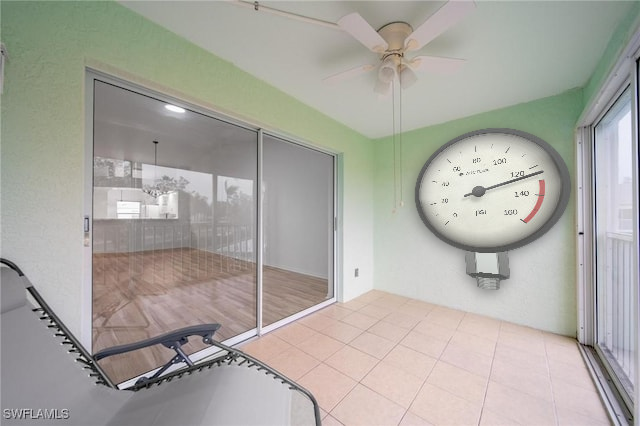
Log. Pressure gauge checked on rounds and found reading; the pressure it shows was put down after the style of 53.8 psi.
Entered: 125 psi
